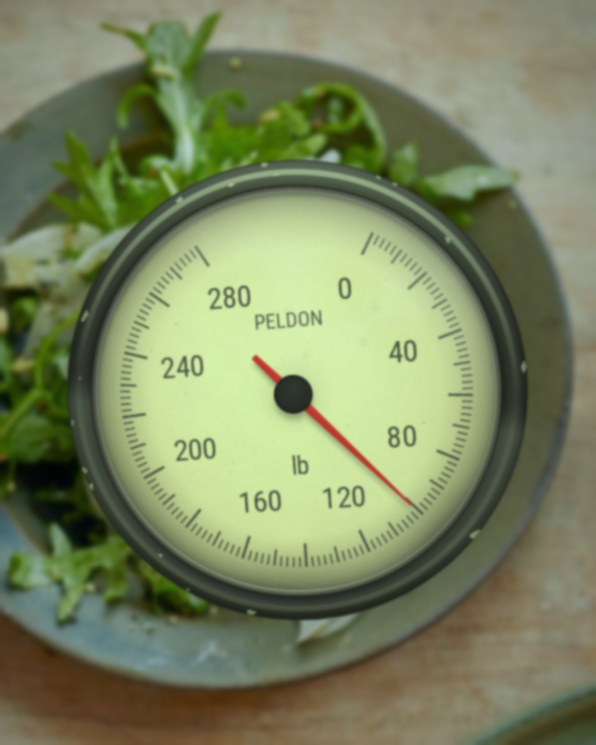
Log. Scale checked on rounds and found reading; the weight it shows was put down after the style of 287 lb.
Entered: 100 lb
